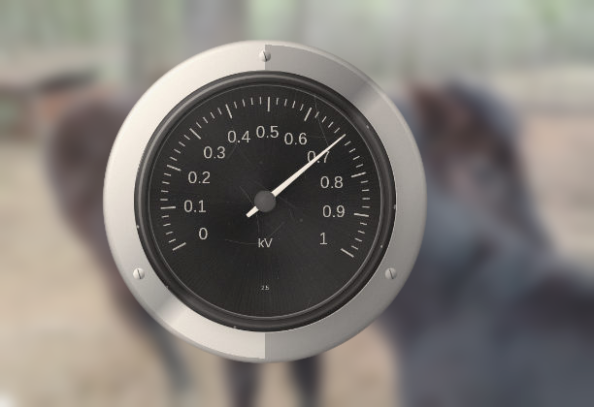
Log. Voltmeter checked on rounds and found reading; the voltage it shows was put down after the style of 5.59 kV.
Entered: 0.7 kV
